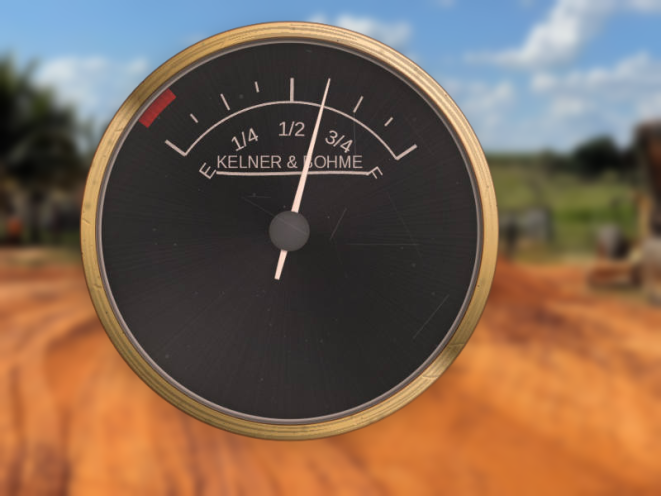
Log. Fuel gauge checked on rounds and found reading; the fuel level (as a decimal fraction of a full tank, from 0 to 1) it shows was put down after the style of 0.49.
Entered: 0.625
